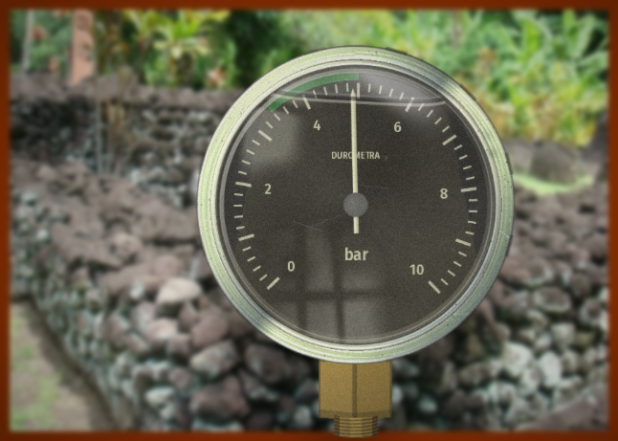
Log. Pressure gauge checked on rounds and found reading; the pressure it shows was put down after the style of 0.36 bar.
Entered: 4.9 bar
